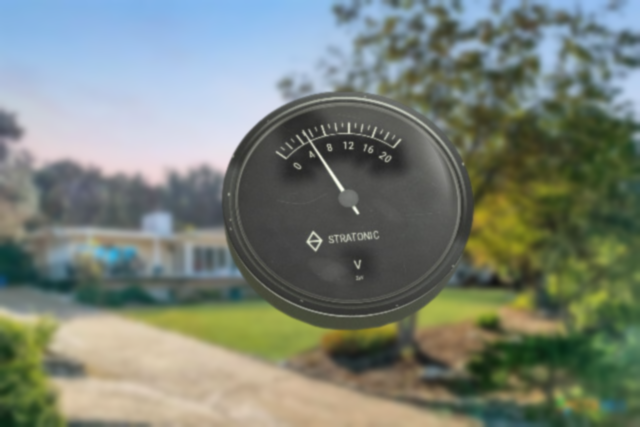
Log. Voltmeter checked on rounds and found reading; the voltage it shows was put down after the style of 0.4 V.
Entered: 5 V
